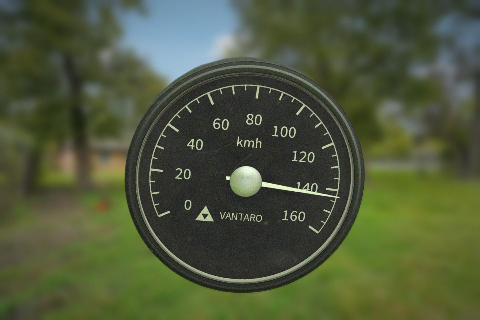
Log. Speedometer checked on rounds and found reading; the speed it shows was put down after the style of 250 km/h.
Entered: 142.5 km/h
